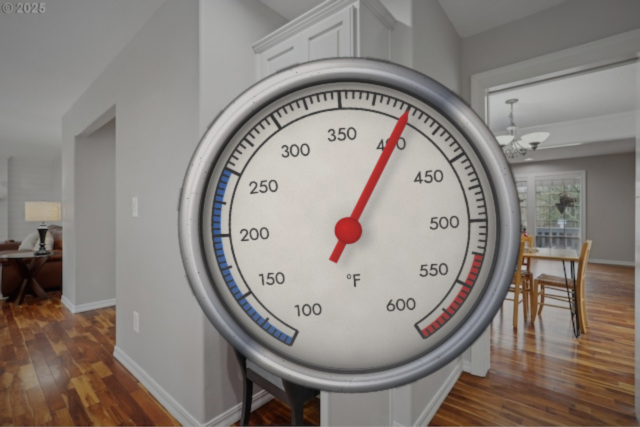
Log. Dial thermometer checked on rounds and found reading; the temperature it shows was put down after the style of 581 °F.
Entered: 400 °F
